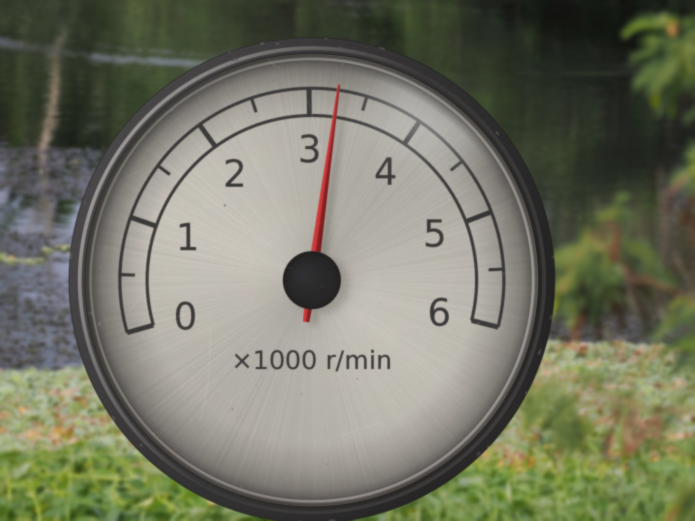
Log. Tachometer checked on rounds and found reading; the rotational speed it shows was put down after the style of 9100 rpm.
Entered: 3250 rpm
